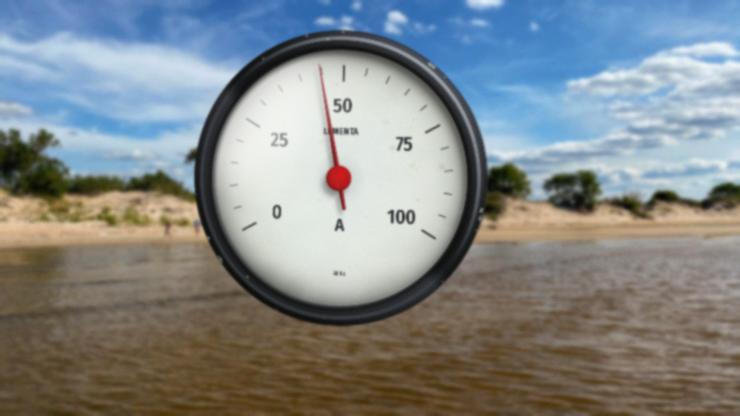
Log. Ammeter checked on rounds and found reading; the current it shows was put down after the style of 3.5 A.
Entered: 45 A
